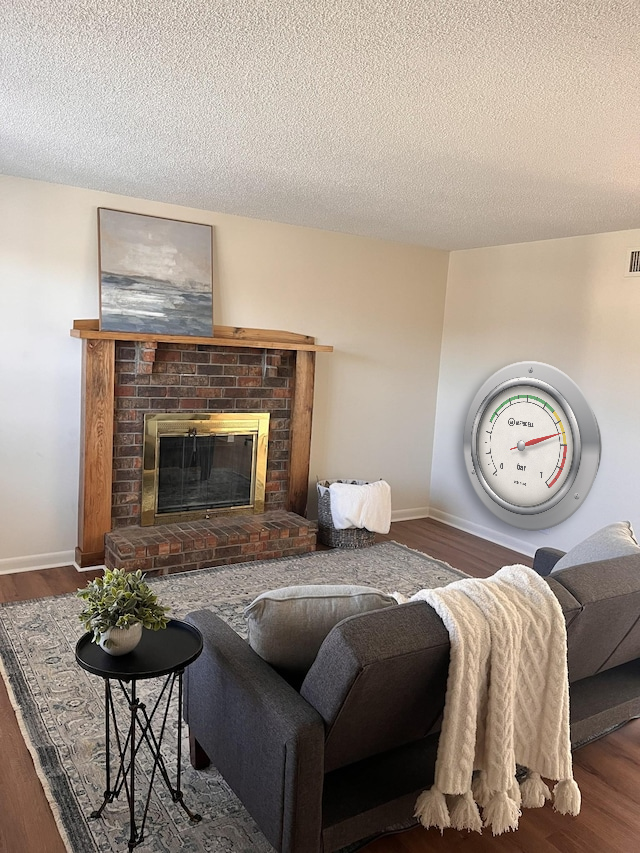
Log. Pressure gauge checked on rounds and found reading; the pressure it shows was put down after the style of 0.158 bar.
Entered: 0.75 bar
